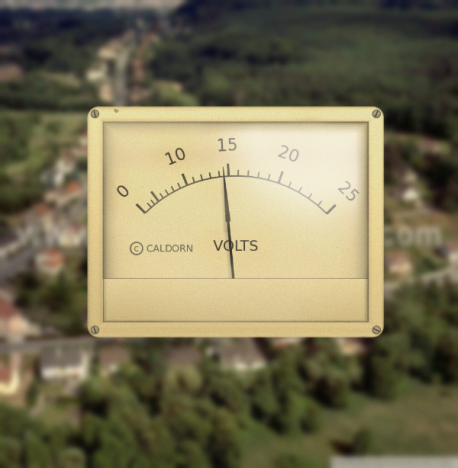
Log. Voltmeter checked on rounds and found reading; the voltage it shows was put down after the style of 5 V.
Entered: 14.5 V
